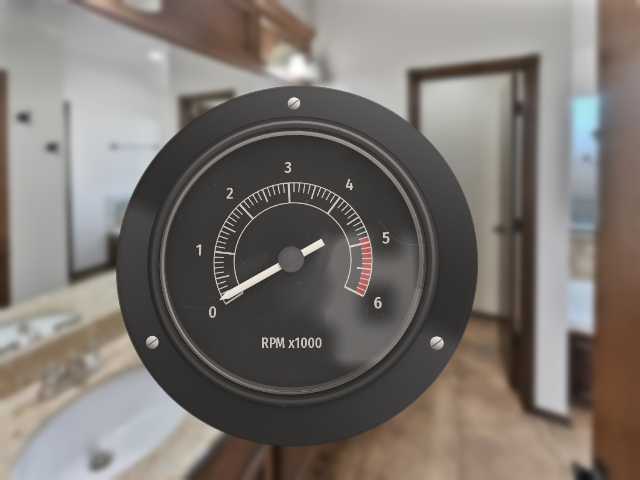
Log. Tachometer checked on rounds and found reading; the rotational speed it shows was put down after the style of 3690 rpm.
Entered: 100 rpm
